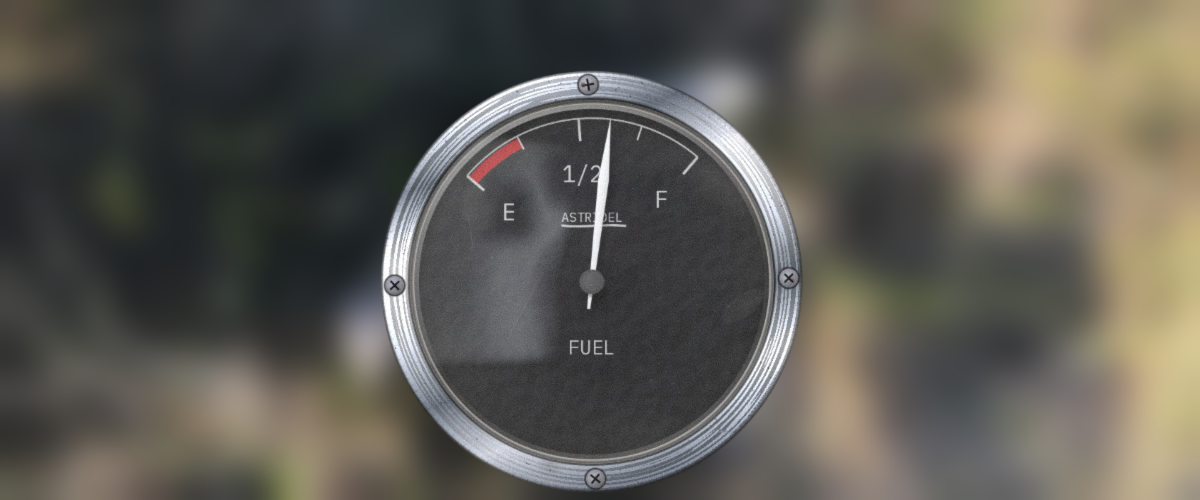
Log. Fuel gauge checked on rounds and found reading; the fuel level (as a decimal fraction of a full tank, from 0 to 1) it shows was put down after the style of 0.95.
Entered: 0.625
